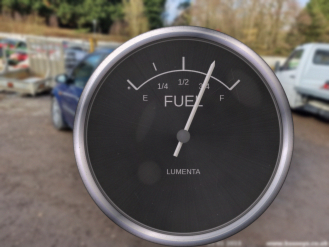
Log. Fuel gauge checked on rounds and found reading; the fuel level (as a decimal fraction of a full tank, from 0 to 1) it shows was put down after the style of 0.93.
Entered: 0.75
